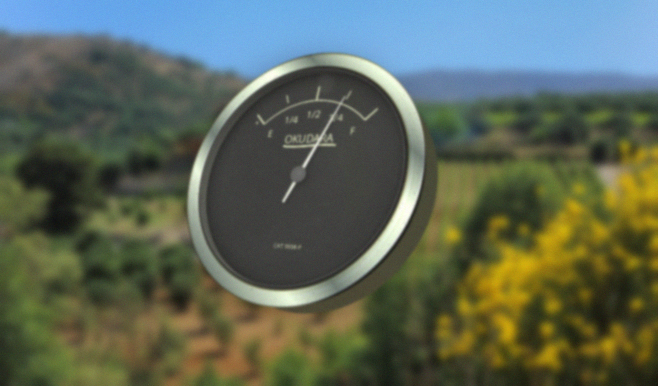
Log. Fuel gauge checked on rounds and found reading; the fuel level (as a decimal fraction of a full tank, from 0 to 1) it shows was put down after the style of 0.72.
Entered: 0.75
